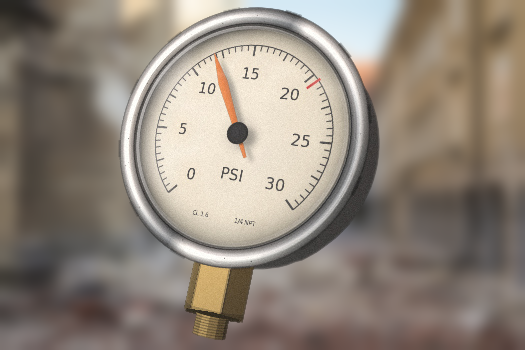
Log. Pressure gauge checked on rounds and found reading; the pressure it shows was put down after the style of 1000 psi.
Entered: 12 psi
